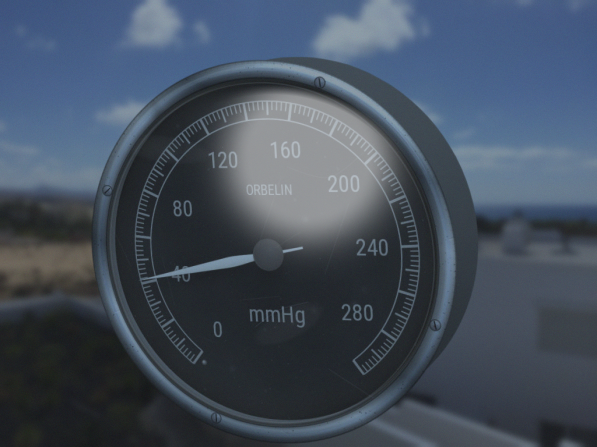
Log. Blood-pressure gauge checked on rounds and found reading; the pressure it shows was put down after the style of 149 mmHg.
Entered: 42 mmHg
